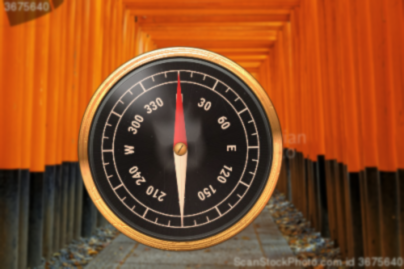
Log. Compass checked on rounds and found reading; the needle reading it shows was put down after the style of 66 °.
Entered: 0 °
